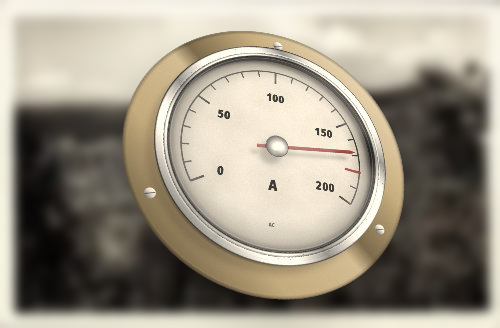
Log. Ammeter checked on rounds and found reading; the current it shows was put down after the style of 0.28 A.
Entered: 170 A
